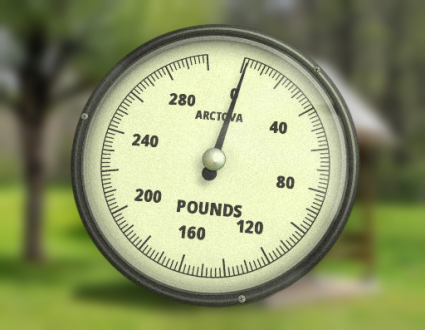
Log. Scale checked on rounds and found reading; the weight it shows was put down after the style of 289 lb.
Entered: 2 lb
